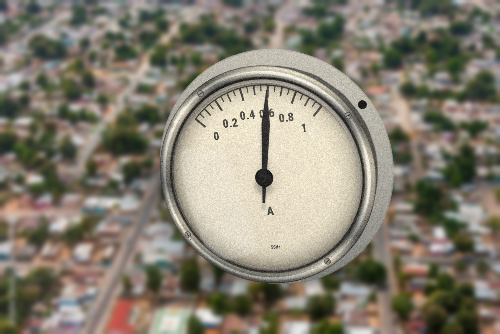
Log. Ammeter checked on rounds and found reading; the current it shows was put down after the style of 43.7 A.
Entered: 0.6 A
